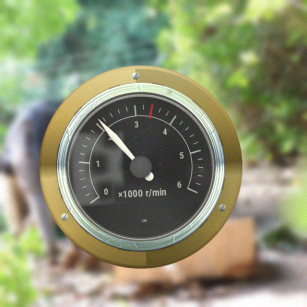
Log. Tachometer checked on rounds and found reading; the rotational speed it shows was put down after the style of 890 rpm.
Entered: 2100 rpm
